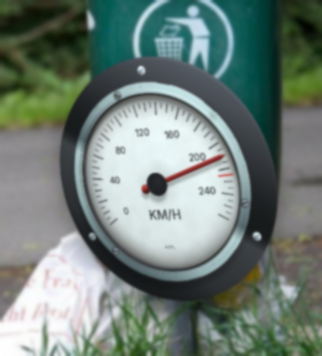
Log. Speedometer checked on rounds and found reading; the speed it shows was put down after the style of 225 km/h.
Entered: 210 km/h
